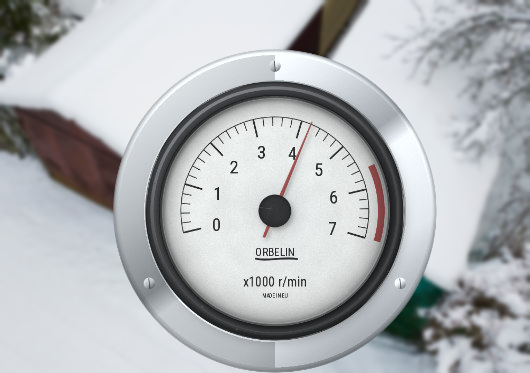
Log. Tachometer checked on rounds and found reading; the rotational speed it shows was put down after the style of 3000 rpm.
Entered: 4200 rpm
